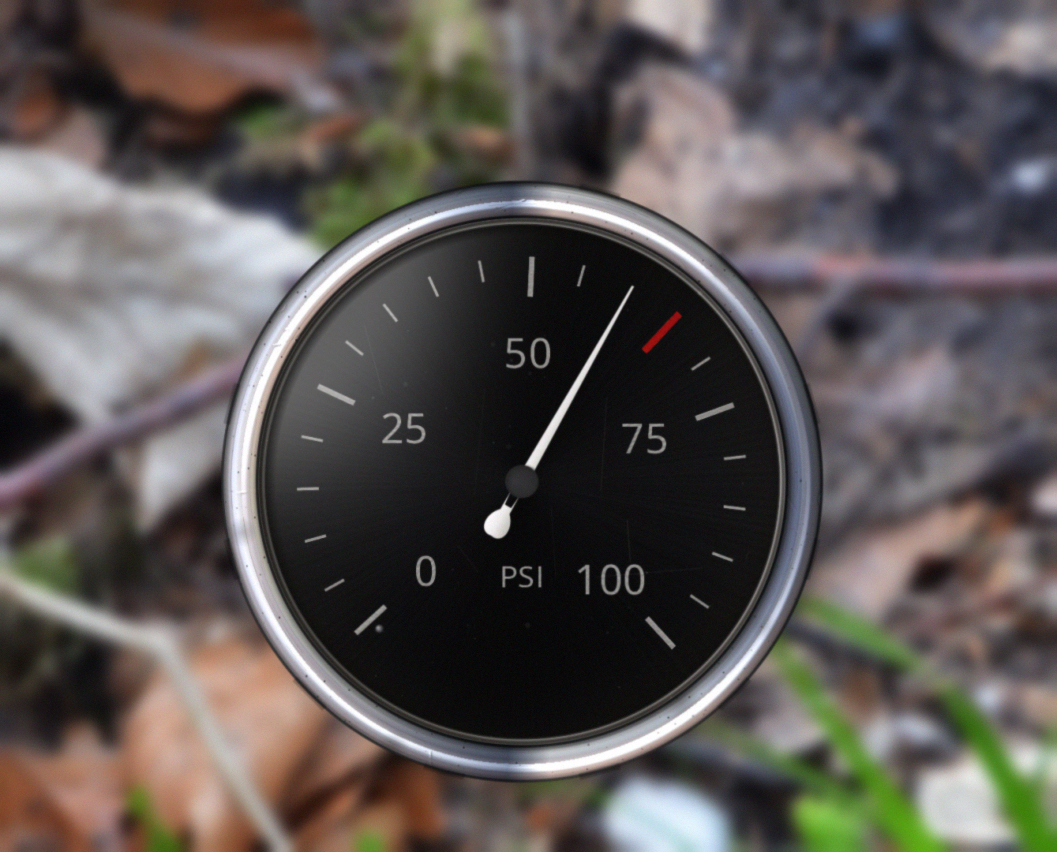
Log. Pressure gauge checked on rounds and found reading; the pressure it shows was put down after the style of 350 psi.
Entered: 60 psi
